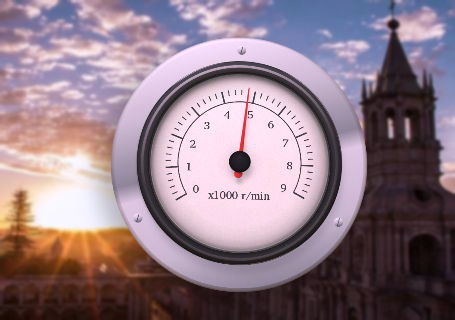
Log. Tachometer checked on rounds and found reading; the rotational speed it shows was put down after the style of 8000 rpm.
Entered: 4800 rpm
